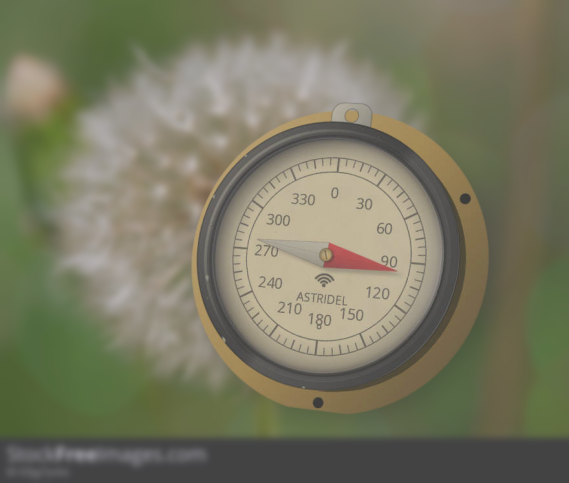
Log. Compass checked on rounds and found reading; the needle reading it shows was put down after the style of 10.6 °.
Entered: 97.5 °
